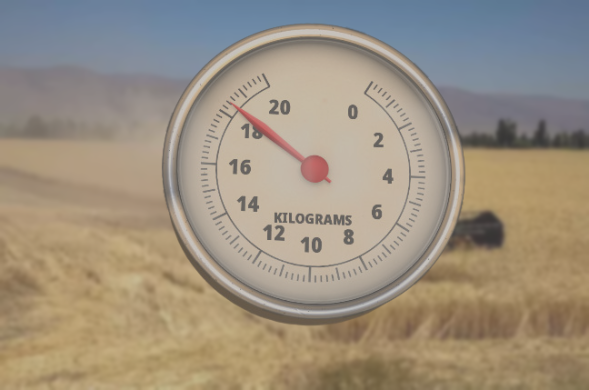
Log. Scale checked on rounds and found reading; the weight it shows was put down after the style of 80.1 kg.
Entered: 18.4 kg
